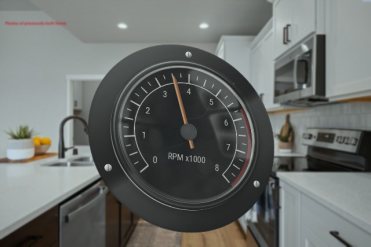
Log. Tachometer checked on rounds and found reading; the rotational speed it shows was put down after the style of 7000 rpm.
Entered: 3500 rpm
